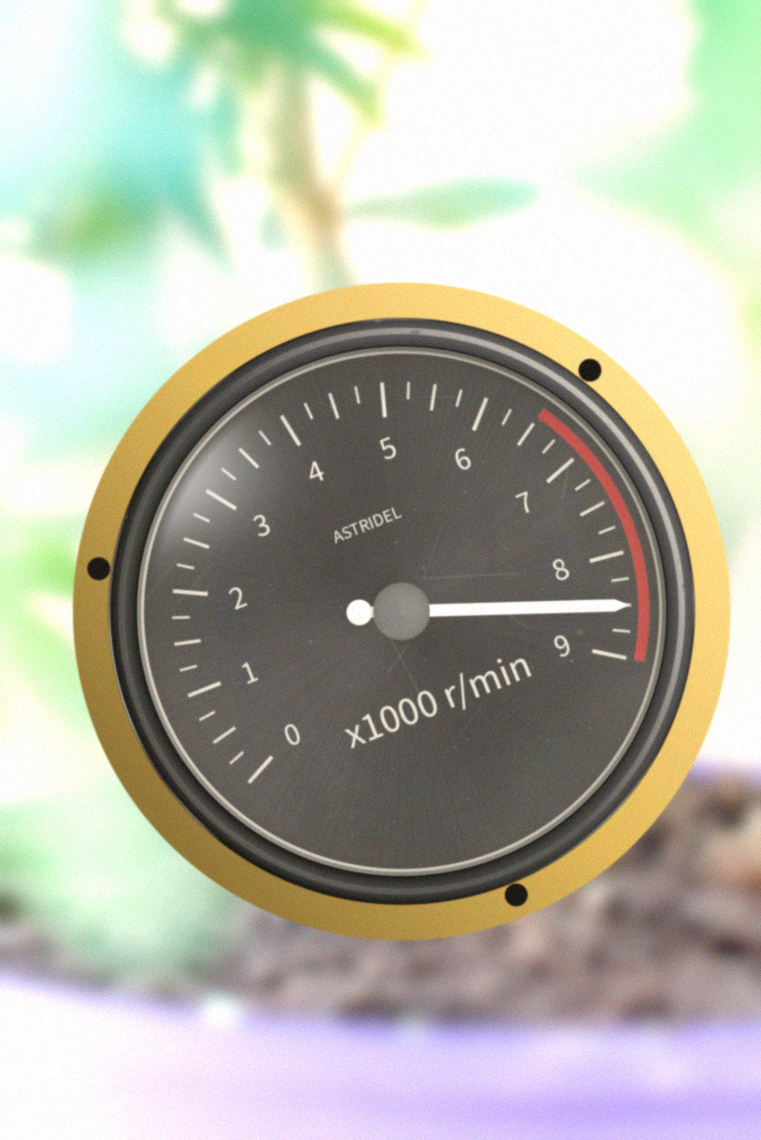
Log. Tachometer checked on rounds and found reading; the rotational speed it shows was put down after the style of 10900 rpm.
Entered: 8500 rpm
